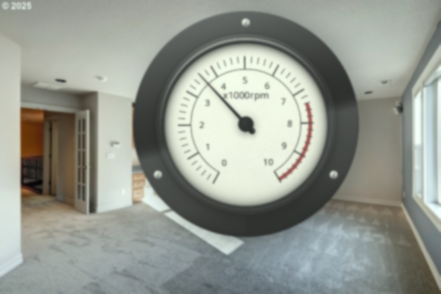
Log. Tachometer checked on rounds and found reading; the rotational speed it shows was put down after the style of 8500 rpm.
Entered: 3600 rpm
